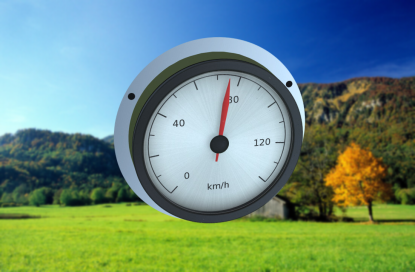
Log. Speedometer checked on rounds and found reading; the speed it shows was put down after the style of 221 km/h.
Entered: 75 km/h
